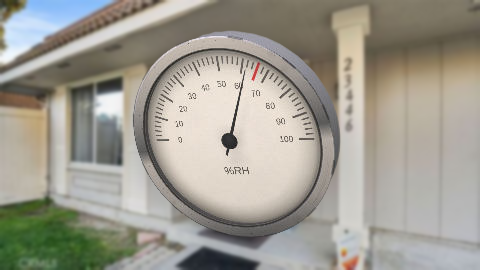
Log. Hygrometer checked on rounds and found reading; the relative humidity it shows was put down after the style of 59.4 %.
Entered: 62 %
